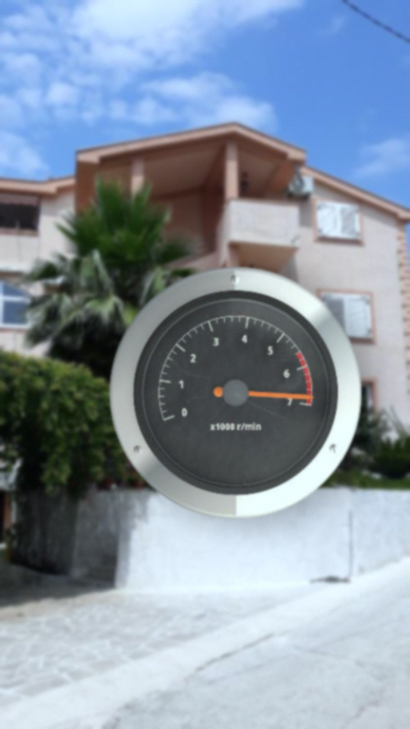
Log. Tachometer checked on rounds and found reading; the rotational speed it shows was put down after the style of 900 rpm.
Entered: 6800 rpm
